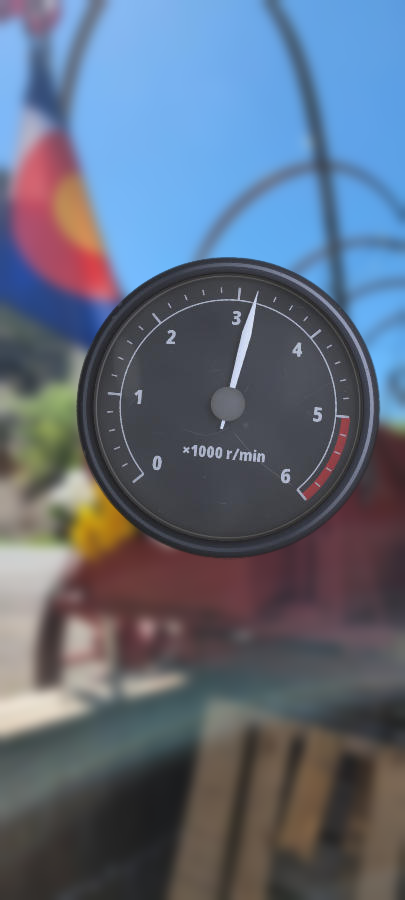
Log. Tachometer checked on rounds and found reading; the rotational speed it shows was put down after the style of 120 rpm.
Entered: 3200 rpm
